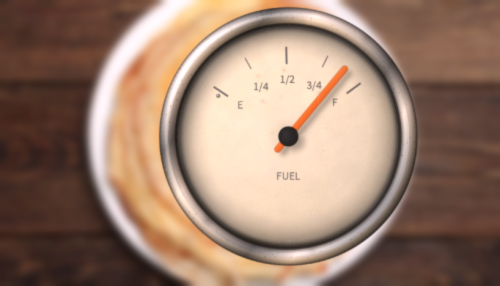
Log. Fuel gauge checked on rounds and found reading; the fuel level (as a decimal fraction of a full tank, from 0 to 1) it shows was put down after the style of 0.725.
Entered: 0.875
